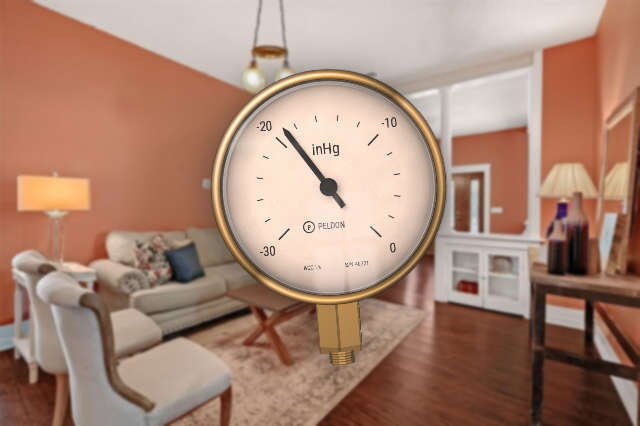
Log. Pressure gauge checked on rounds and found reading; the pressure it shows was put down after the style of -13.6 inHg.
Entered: -19 inHg
